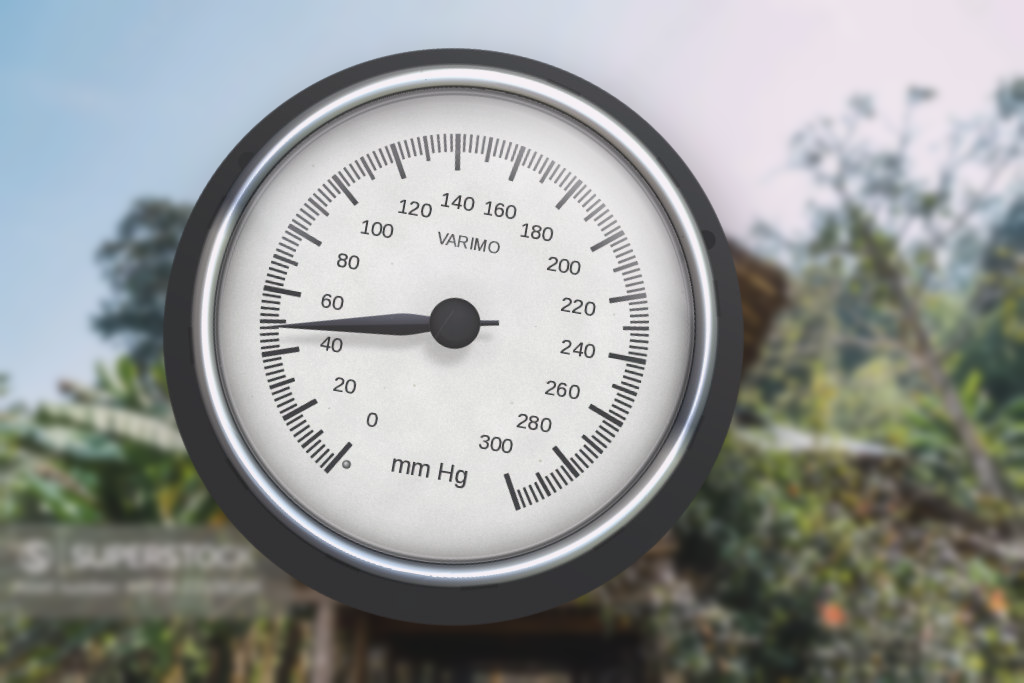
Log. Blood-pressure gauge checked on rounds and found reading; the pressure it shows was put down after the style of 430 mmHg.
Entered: 48 mmHg
